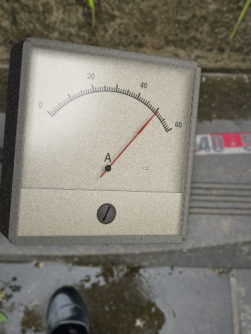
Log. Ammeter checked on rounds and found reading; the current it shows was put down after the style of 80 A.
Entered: 50 A
